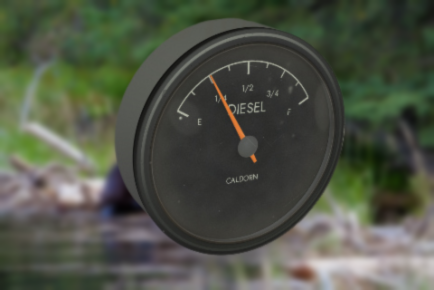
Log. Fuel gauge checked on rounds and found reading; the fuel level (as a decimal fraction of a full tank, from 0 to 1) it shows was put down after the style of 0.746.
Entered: 0.25
